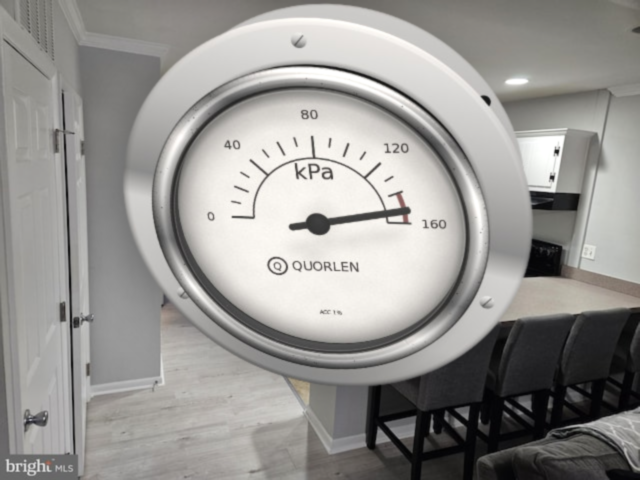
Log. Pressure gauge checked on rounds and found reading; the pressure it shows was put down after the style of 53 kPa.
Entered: 150 kPa
